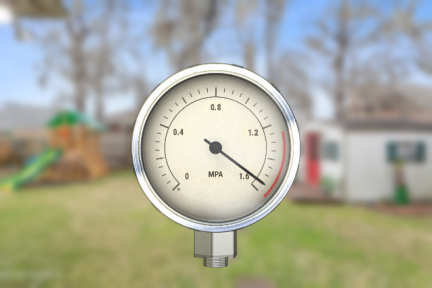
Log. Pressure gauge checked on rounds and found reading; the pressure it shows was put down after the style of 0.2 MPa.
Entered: 1.55 MPa
